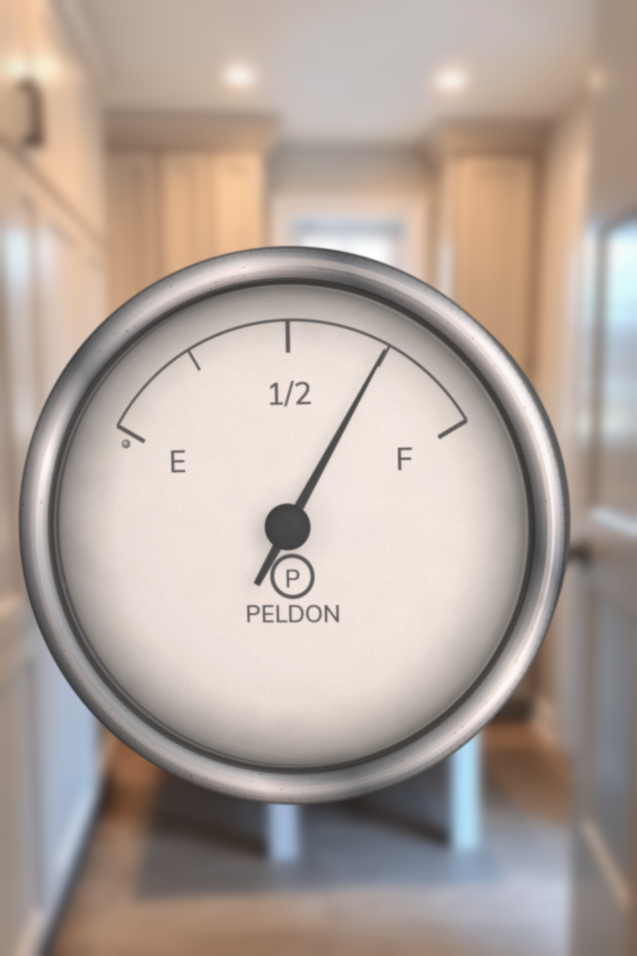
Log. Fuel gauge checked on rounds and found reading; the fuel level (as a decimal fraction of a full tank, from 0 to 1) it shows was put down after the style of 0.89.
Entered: 0.75
